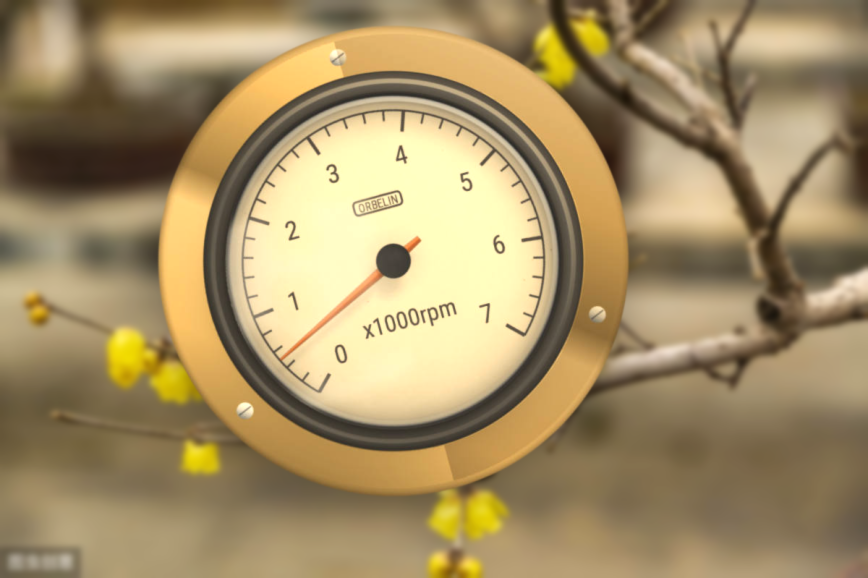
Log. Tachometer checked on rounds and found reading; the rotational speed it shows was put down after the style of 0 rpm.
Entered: 500 rpm
